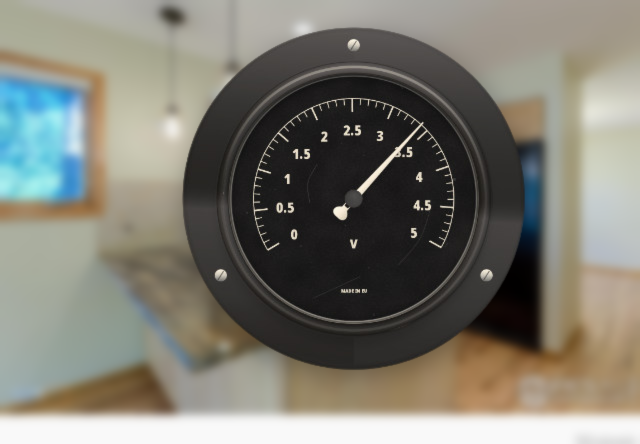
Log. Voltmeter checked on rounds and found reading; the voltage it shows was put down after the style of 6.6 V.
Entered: 3.4 V
